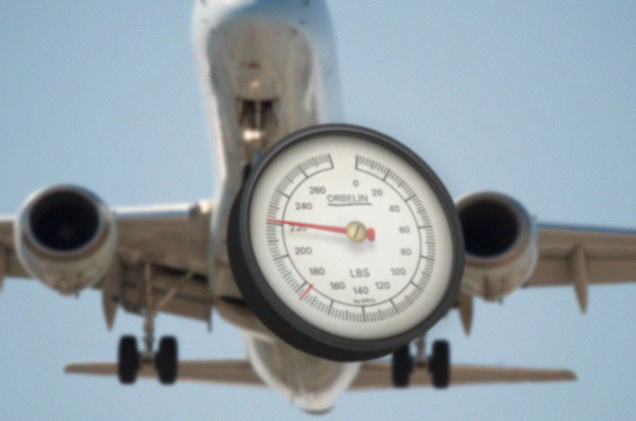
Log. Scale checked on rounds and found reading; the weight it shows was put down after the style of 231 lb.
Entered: 220 lb
